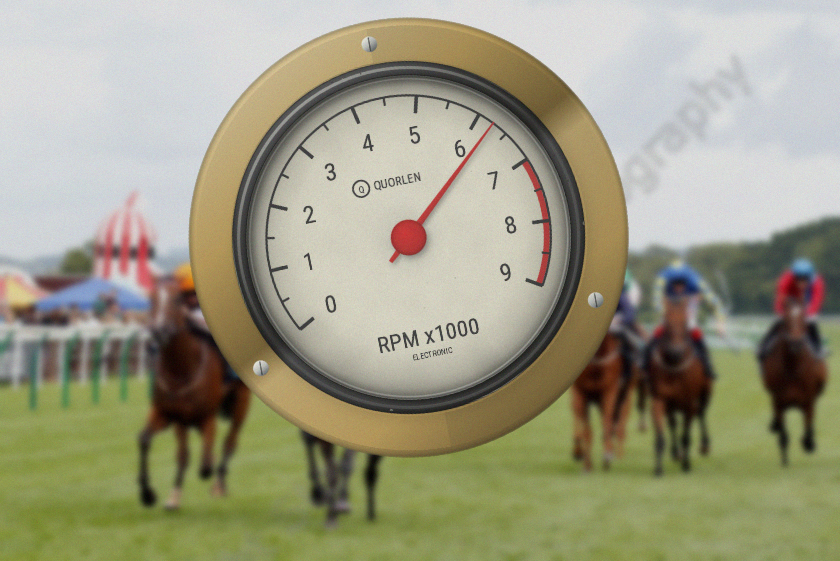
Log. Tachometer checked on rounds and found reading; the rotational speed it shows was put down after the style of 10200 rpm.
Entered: 6250 rpm
